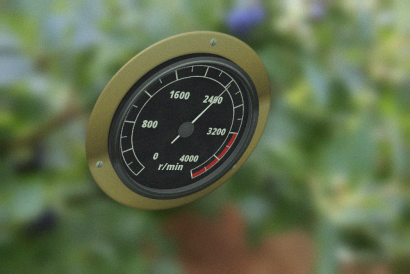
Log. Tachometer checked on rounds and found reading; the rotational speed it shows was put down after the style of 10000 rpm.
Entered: 2400 rpm
